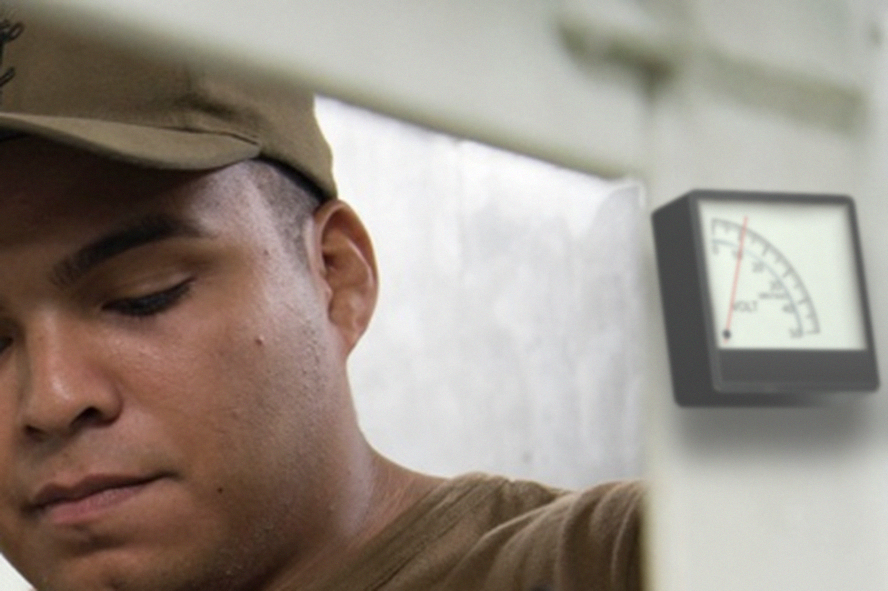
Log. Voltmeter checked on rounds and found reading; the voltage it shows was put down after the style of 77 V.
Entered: 10 V
